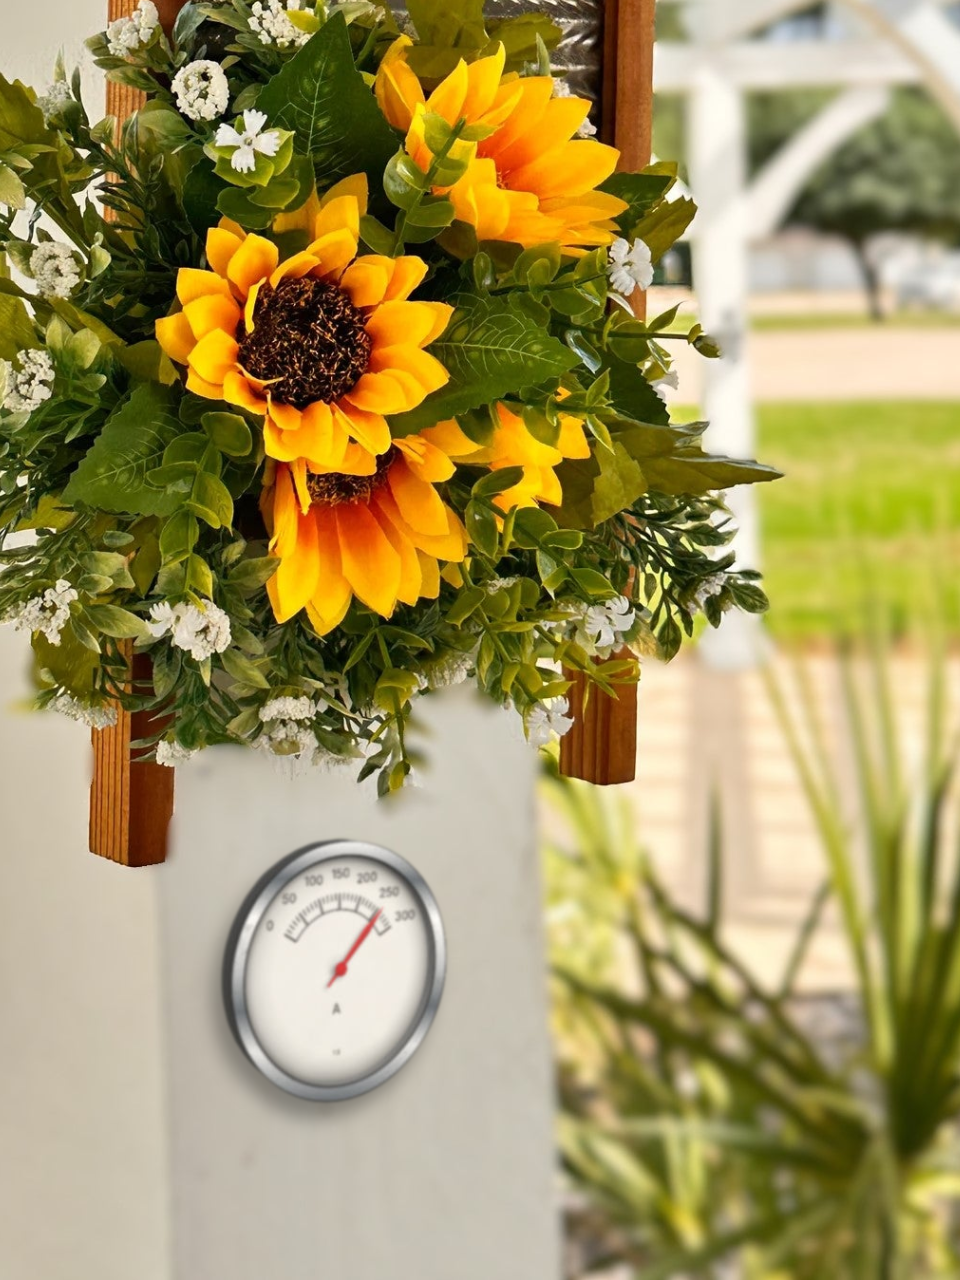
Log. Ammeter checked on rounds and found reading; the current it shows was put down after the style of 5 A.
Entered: 250 A
